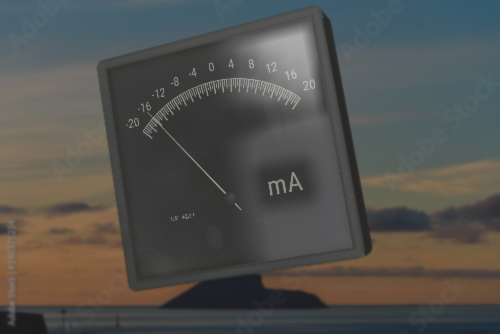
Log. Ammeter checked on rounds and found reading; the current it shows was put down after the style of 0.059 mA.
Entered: -16 mA
